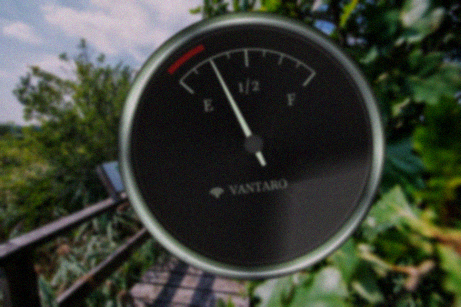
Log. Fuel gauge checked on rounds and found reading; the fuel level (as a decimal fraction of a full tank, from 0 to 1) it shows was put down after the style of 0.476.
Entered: 0.25
